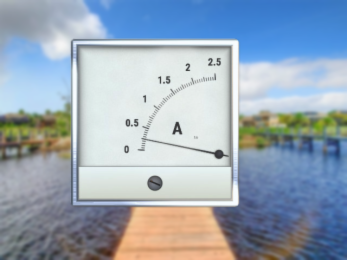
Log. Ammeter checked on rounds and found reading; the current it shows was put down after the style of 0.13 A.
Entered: 0.25 A
